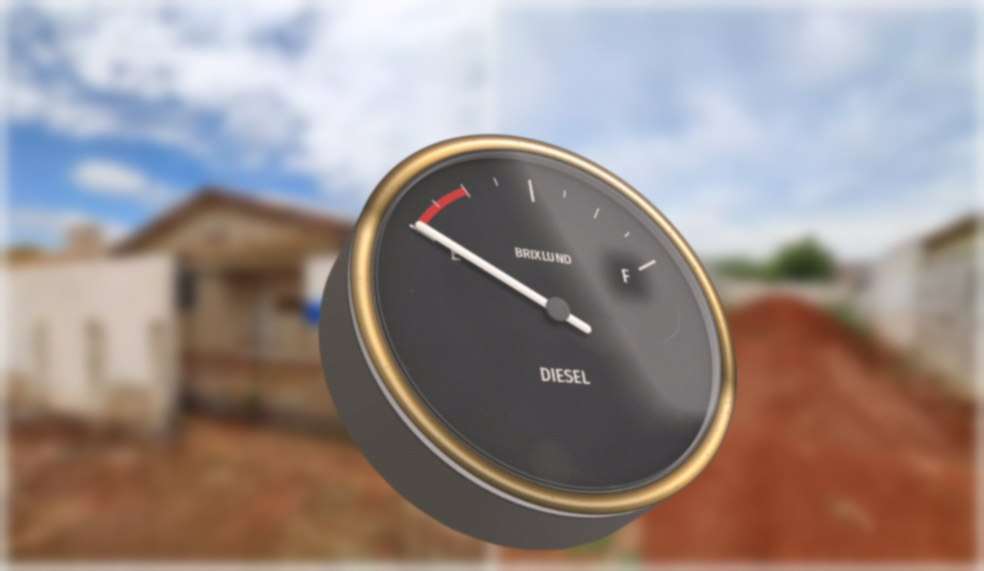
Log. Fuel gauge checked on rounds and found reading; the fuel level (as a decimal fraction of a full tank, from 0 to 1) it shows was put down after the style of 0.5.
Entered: 0
